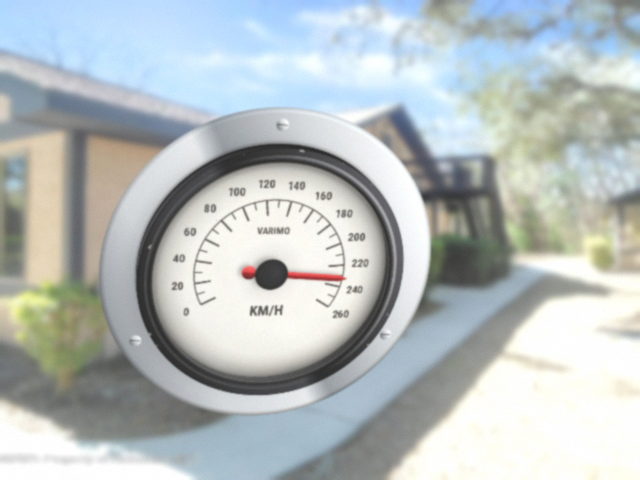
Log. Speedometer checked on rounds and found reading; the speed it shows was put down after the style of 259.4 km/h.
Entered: 230 km/h
